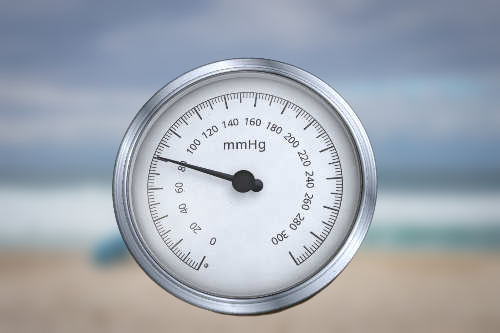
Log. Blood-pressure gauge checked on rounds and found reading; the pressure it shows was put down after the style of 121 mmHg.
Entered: 80 mmHg
